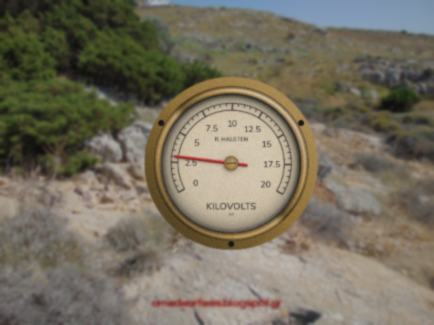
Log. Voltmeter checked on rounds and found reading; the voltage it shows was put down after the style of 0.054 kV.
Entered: 3 kV
